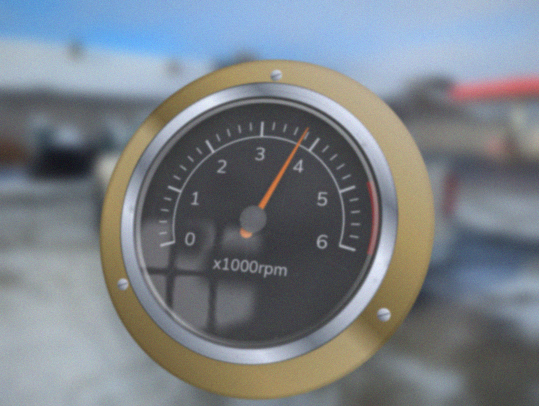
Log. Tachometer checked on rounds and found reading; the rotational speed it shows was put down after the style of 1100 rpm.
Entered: 3800 rpm
